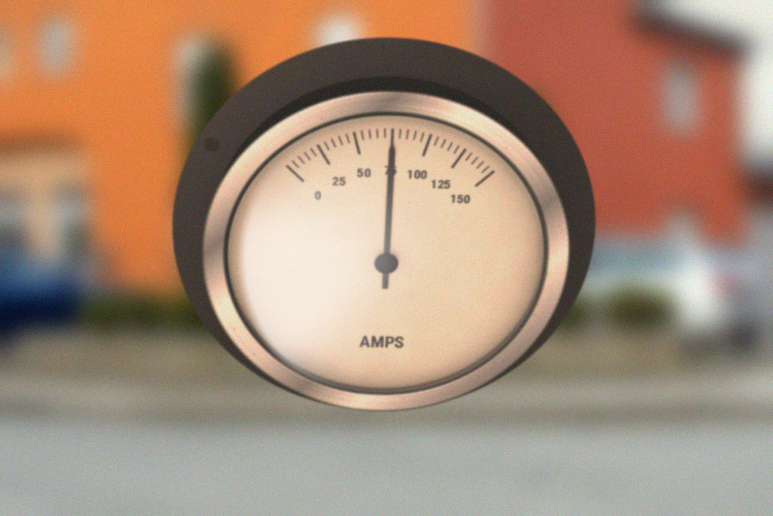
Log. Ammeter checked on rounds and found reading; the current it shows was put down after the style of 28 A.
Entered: 75 A
